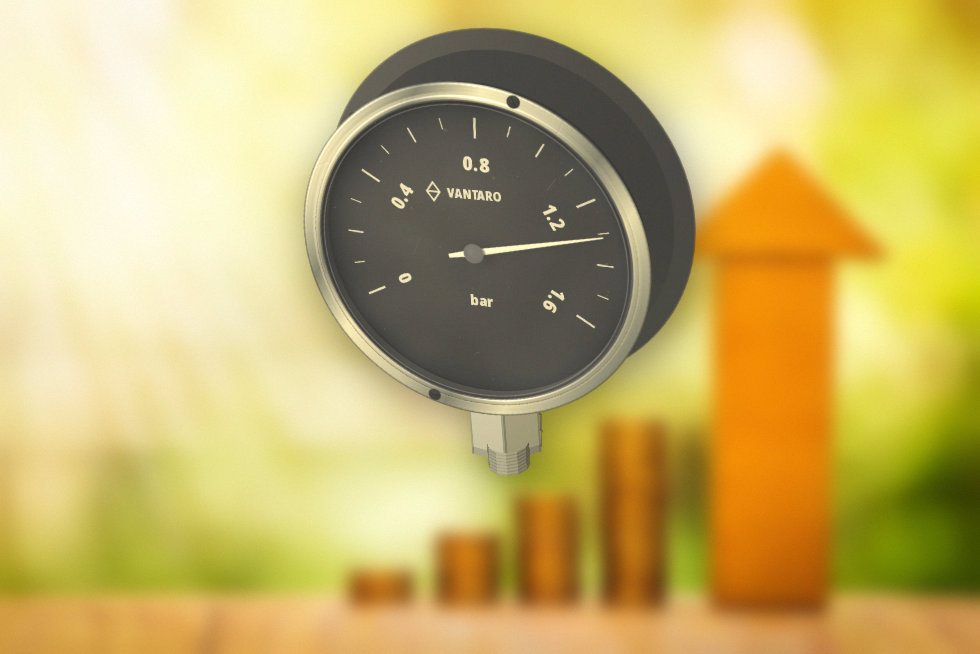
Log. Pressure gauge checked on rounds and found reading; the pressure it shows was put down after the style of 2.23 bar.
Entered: 1.3 bar
